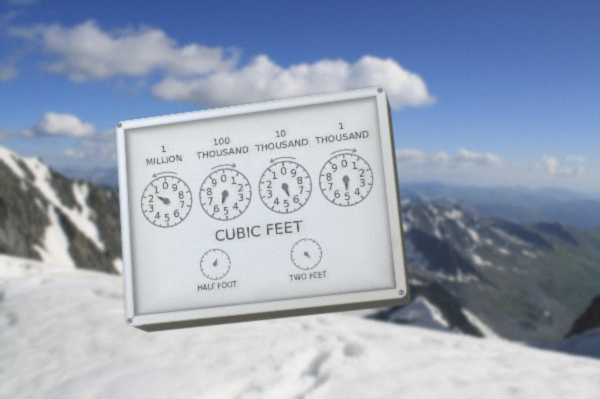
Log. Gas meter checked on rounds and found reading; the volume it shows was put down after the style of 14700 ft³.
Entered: 155500 ft³
